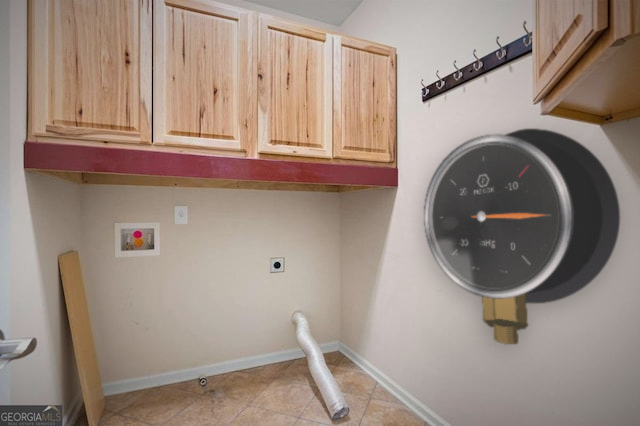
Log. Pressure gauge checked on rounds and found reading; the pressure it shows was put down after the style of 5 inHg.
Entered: -5 inHg
